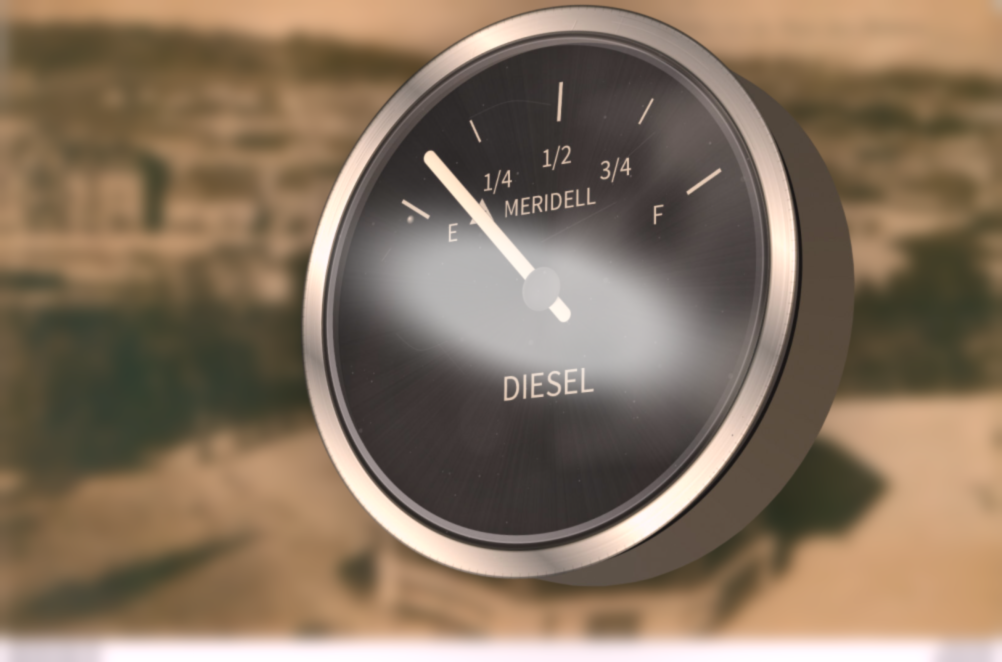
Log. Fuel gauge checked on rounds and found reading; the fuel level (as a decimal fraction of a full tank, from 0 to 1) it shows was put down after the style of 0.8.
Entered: 0.125
